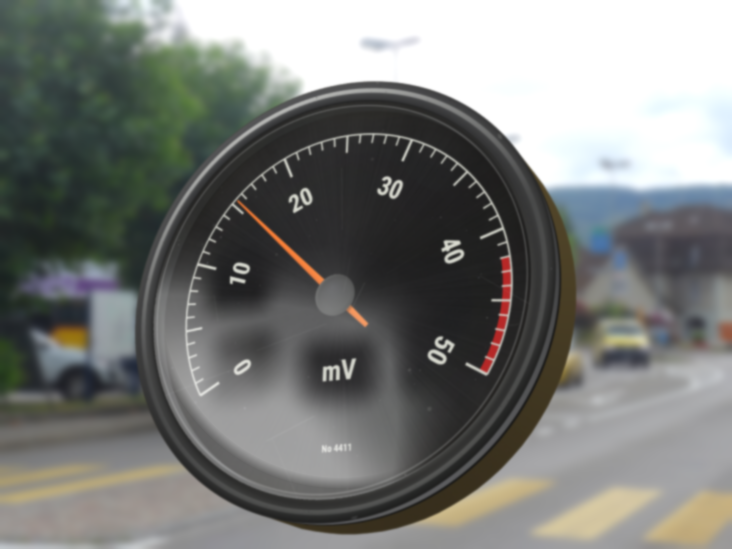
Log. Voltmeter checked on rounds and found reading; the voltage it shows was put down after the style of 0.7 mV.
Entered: 15.5 mV
